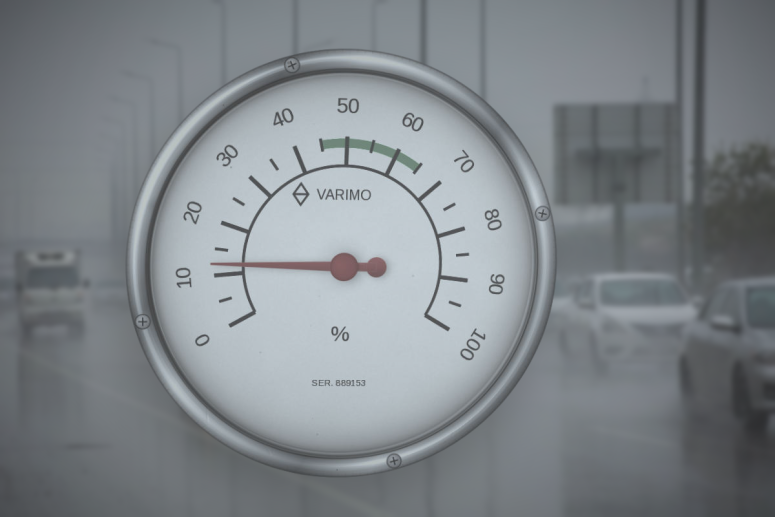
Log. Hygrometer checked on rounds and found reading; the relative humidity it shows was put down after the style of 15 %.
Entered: 12.5 %
